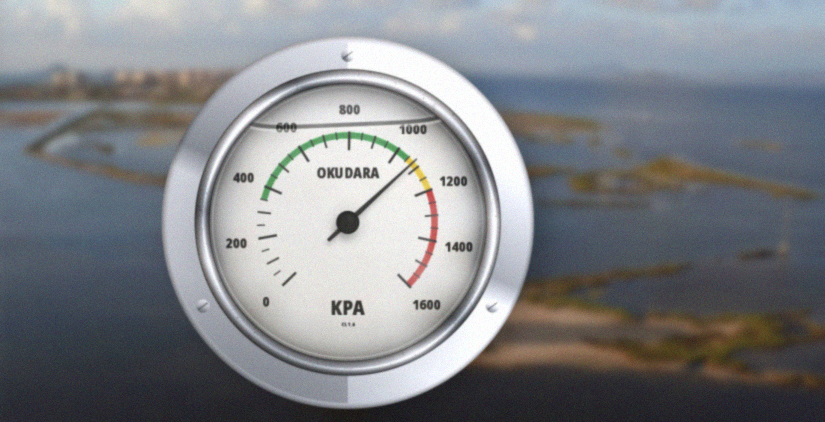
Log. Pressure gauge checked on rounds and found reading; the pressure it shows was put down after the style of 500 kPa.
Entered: 1075 kPa
